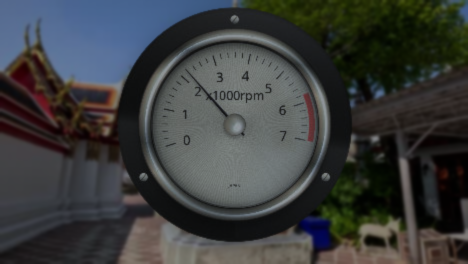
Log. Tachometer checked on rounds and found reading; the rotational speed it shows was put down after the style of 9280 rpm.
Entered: 2200 rpm
